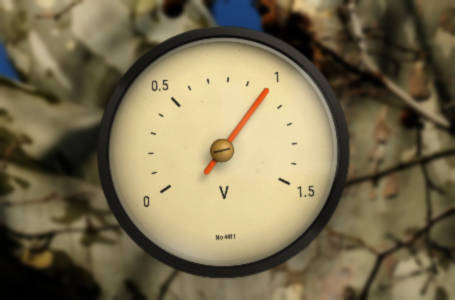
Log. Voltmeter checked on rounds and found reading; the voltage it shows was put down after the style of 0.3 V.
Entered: 1 V
